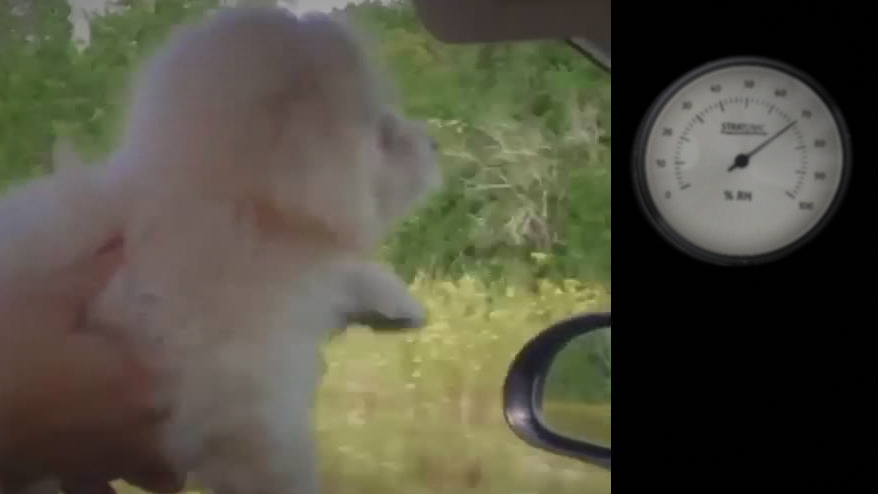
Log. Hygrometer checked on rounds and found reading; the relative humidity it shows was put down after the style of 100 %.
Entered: 70 %
